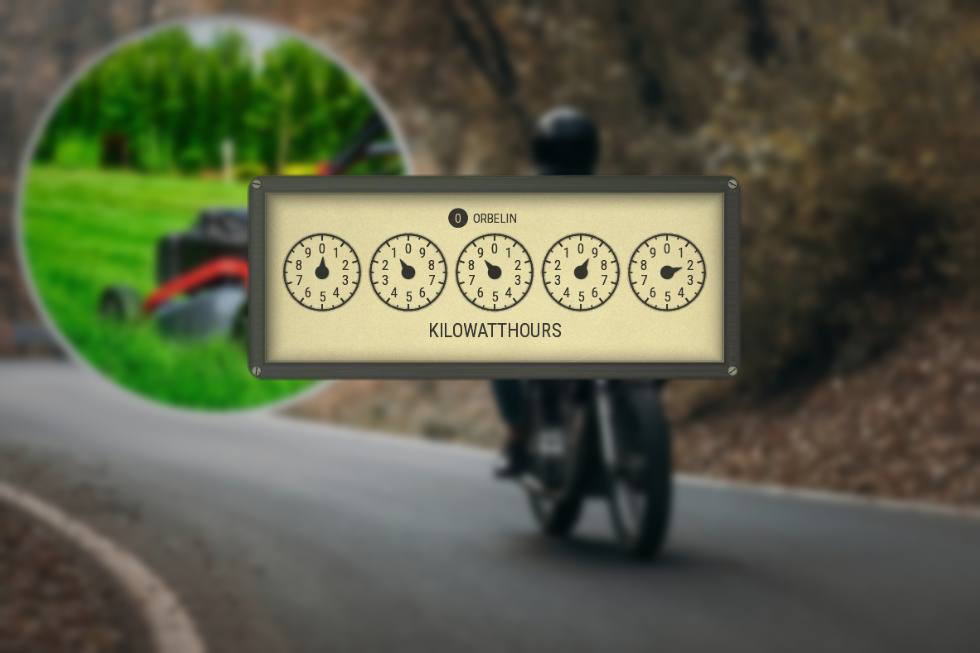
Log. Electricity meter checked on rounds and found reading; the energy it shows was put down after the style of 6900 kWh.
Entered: 892 kWh
